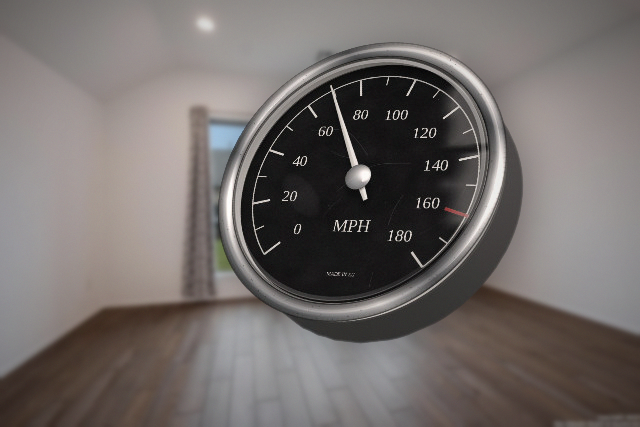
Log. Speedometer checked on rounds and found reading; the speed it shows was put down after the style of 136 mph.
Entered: 70 mph
